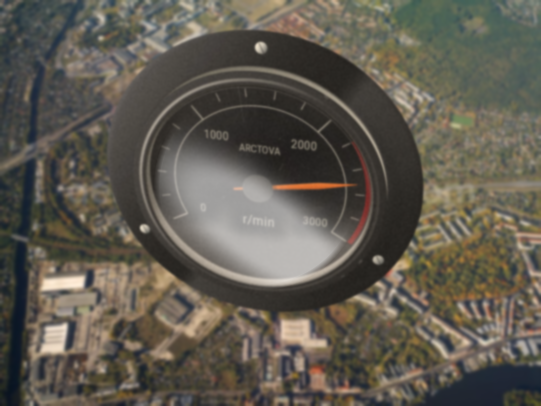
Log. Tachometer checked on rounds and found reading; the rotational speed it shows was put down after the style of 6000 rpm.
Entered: 2500 rpm
